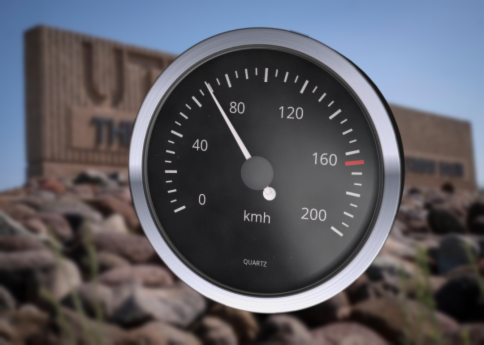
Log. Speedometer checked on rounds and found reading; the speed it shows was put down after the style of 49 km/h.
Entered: 70 km/h
